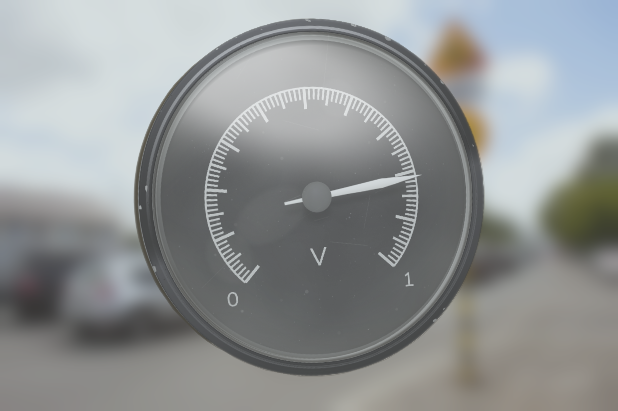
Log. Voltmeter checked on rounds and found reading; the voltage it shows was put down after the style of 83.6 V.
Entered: 0.81 V
